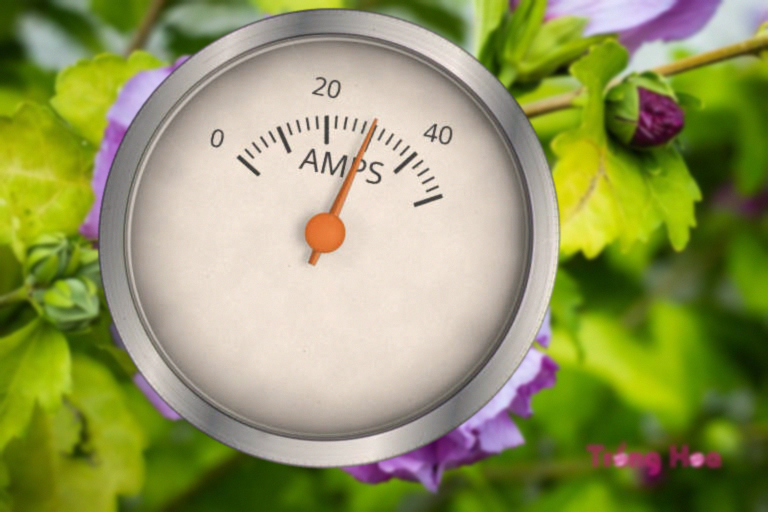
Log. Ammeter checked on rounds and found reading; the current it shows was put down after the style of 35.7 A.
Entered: 30 A
